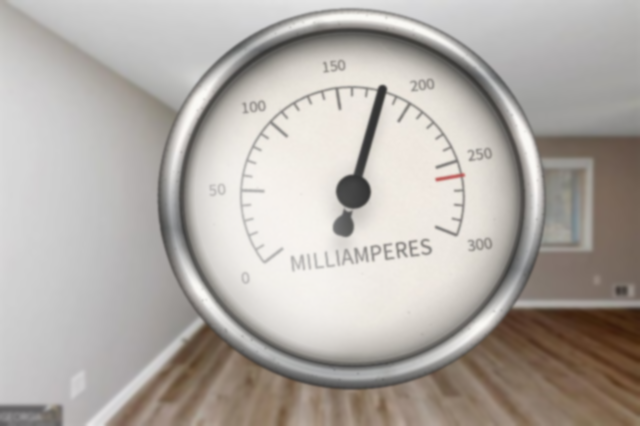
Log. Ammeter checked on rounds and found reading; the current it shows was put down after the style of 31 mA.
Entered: 180 mA
